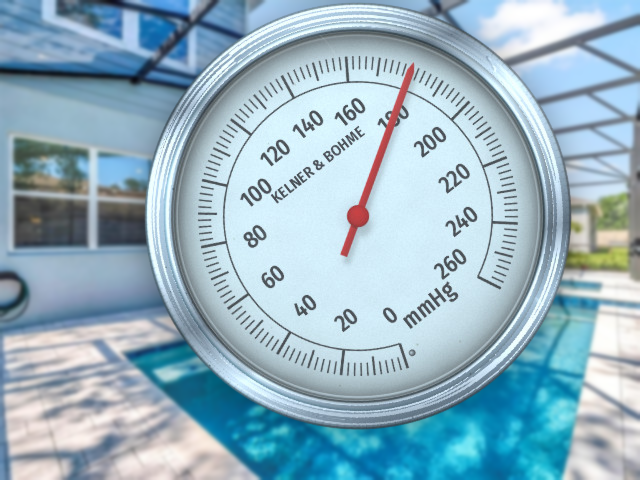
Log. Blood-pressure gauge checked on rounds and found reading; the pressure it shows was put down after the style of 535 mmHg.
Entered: 180 mmHg
